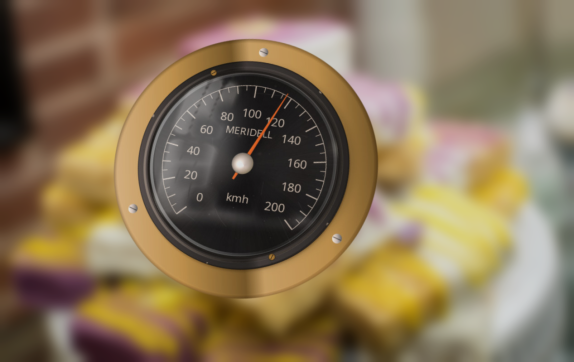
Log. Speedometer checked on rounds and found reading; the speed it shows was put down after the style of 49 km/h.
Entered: 117.5 km/h
